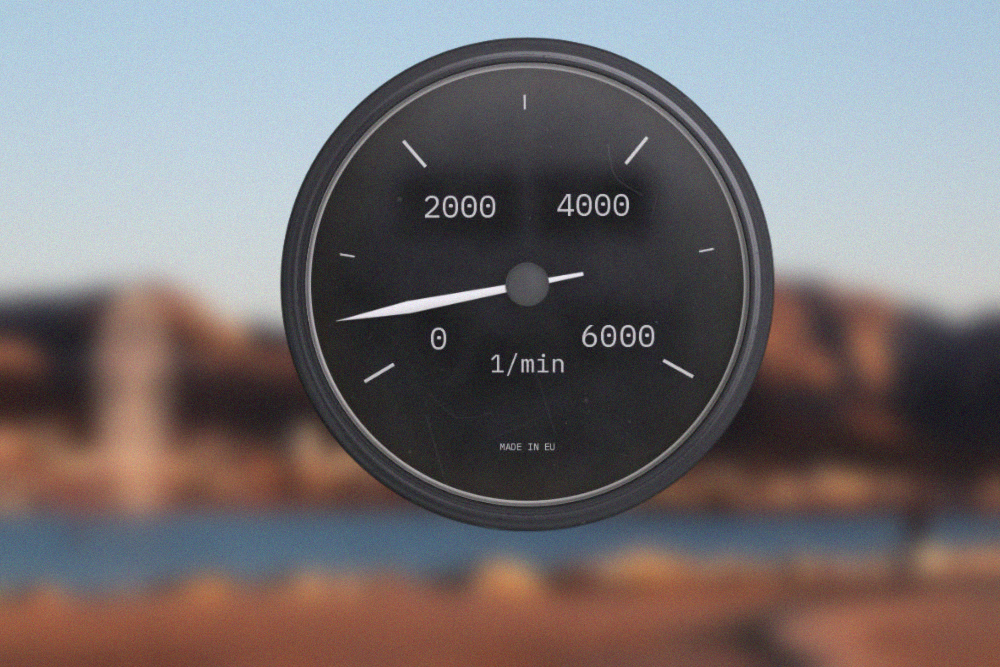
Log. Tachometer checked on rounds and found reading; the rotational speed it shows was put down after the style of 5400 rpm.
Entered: 500 rpm
